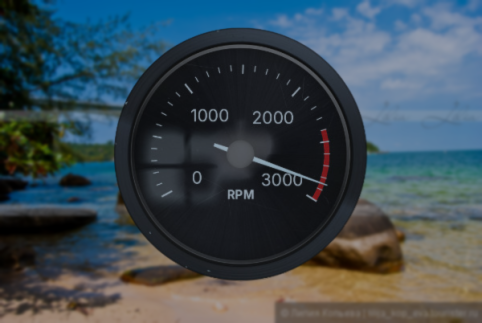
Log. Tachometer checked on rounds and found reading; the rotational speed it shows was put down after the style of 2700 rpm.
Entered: 2850 rpm
